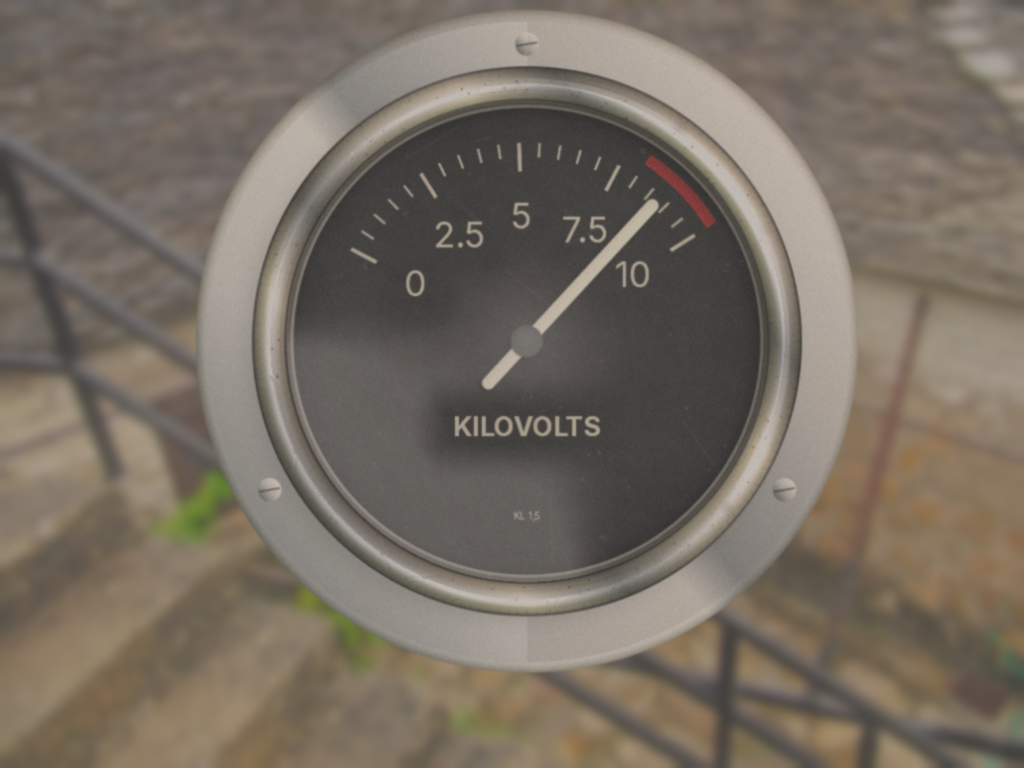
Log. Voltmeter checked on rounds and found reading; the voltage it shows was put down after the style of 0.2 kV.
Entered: 8.75 kV
